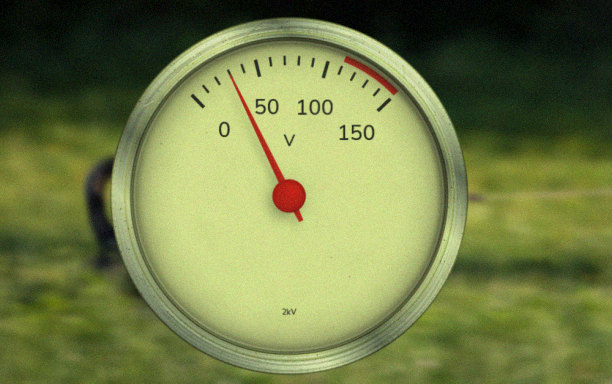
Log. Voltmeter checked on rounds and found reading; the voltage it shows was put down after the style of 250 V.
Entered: 30 V
